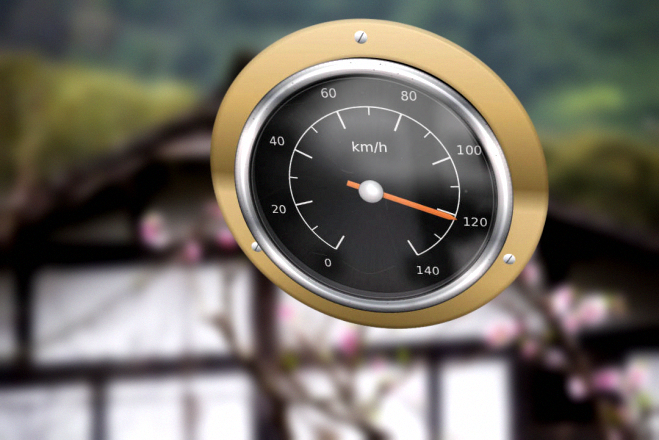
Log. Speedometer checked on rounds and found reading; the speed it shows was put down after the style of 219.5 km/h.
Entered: 120 km/h
